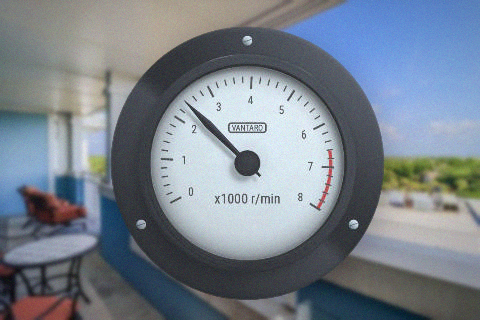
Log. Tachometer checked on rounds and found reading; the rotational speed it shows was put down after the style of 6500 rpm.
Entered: 2400 rpm
